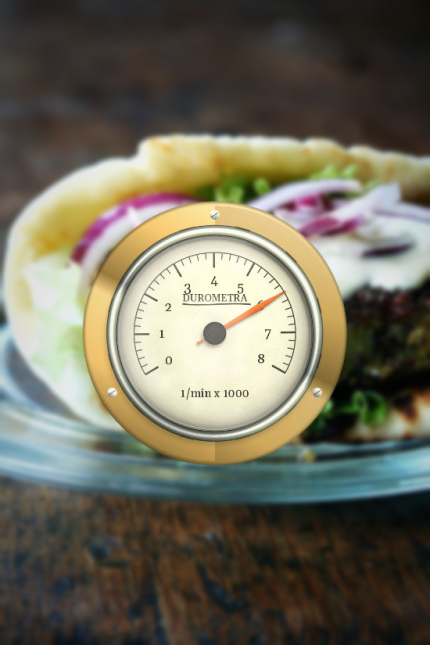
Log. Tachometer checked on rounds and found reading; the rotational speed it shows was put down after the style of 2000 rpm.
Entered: 6000 rpm
